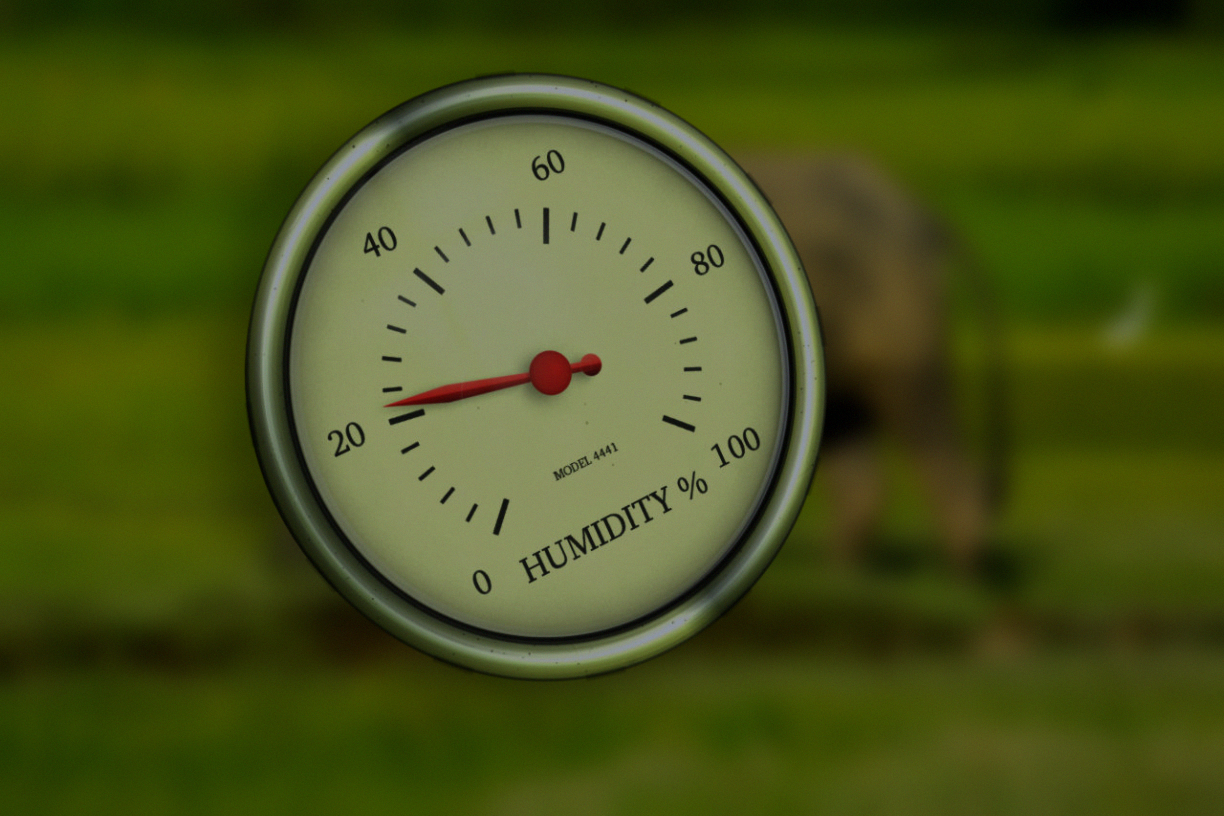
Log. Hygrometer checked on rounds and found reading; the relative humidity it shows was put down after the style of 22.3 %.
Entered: 22 %
